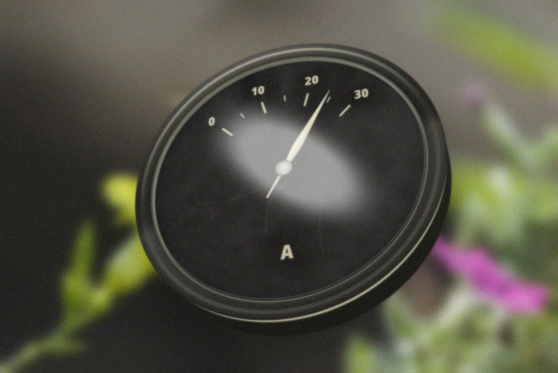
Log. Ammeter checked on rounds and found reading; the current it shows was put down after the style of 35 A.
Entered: 25 A
